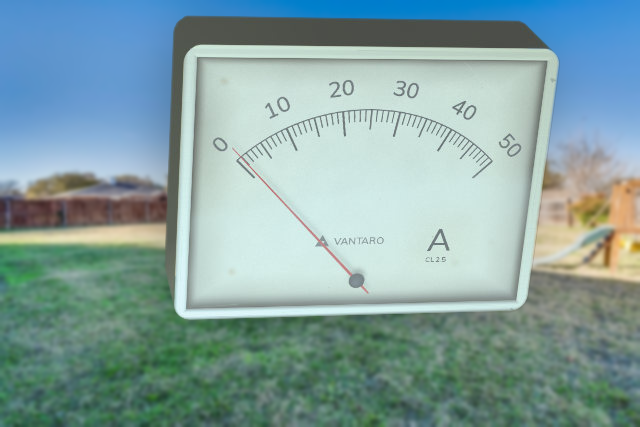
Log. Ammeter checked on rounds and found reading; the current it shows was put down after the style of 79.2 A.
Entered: 1 A
